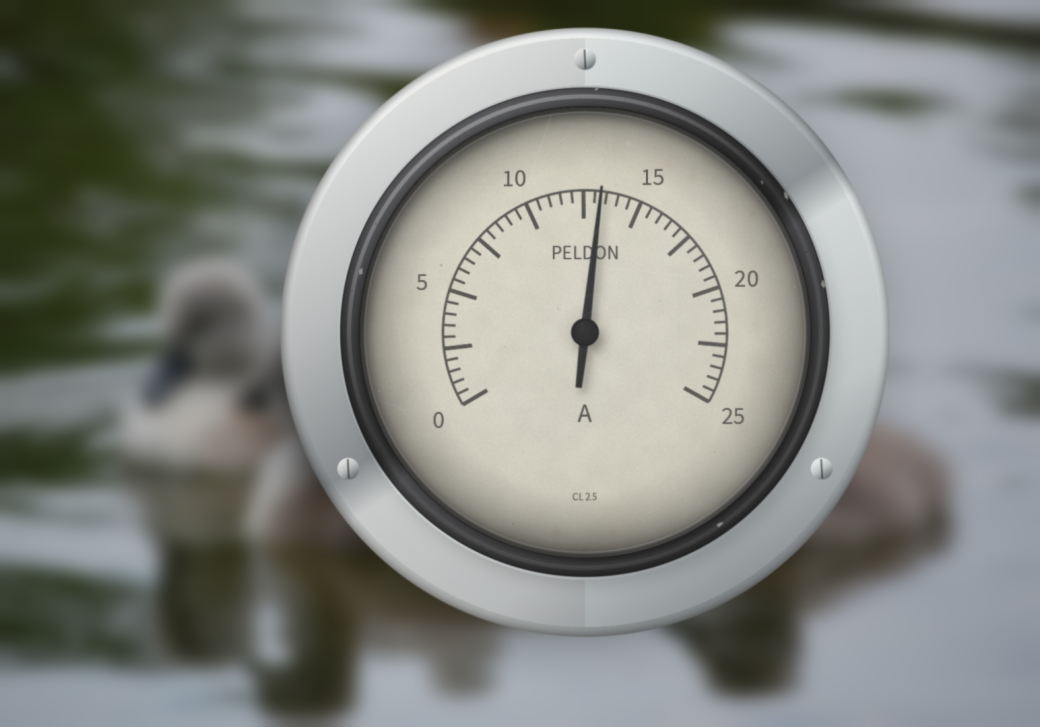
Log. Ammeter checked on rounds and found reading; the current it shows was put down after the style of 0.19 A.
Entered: 13.25 A
